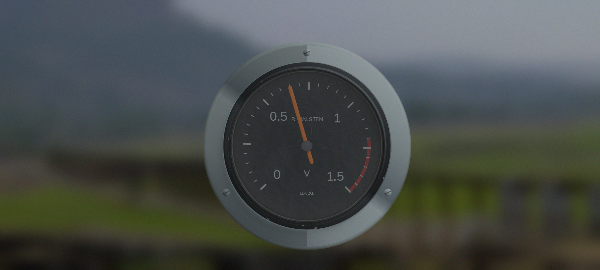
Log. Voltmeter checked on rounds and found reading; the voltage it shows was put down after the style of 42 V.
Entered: 0.65 V
